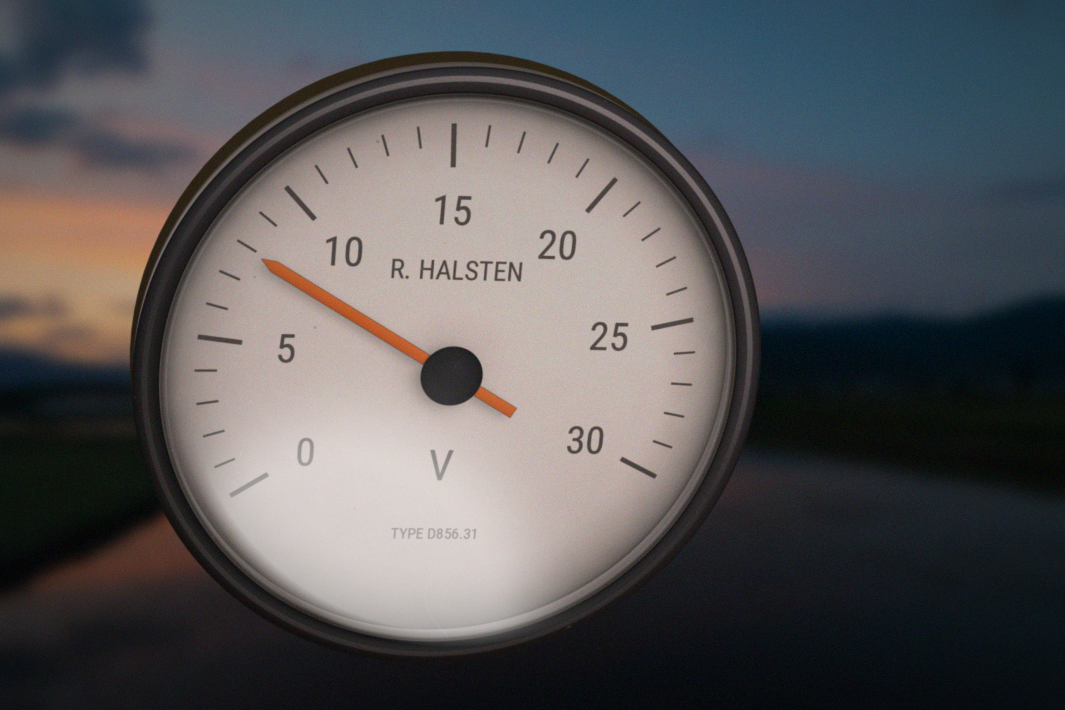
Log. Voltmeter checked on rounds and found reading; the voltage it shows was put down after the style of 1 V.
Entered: 8 V
